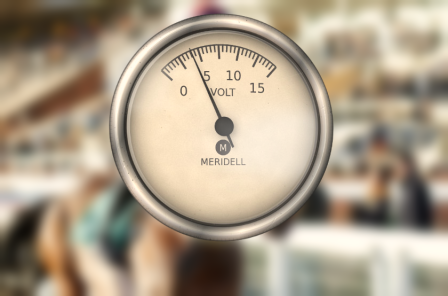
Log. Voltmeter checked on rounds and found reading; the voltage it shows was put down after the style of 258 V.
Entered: 4 V
